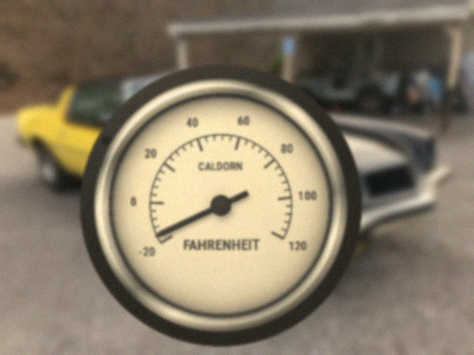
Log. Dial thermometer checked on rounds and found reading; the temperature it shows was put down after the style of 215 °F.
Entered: -16 °F
